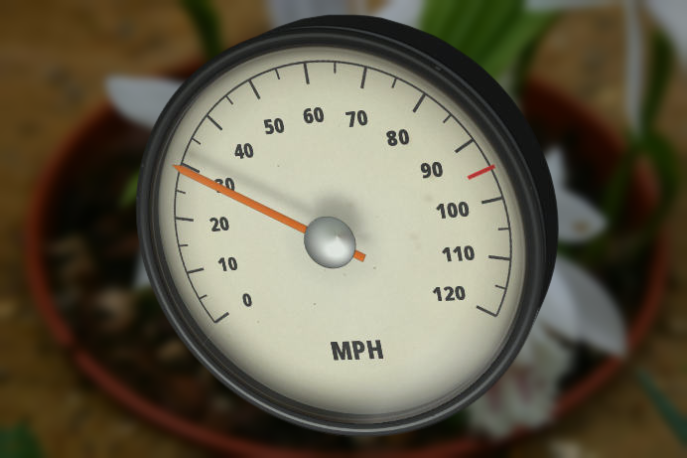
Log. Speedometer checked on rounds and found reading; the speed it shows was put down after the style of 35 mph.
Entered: 30 mph
